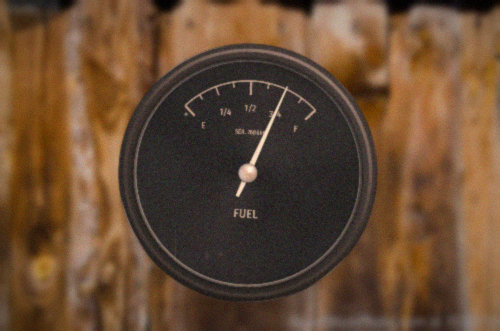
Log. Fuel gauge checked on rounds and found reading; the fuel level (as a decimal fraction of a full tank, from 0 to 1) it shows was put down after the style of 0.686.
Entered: 0.75
